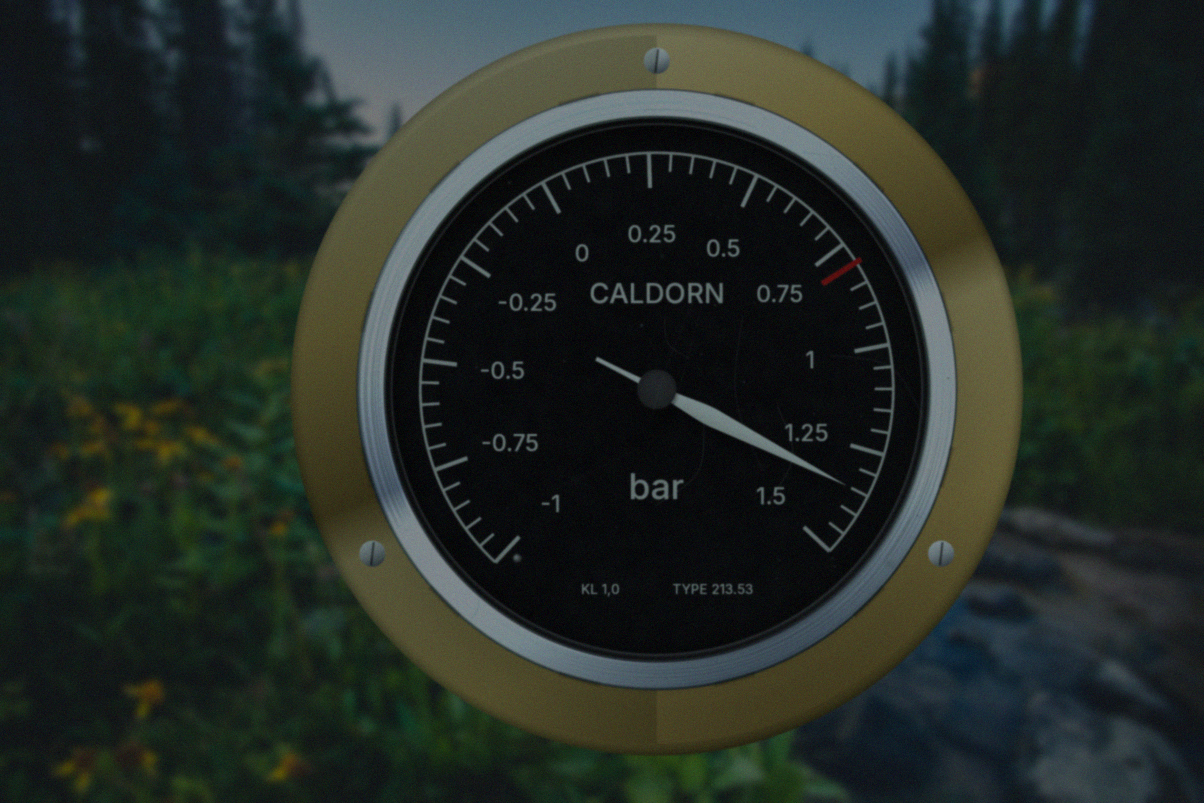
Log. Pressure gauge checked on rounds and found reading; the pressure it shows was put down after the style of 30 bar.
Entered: 1.35 bar
